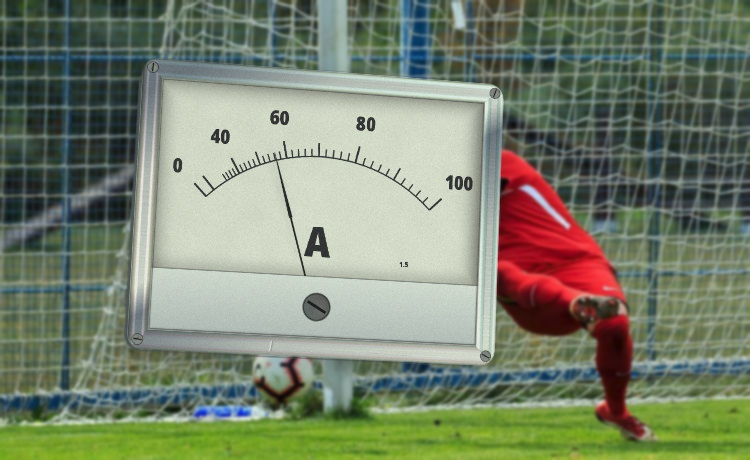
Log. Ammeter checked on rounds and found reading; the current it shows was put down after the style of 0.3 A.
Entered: 56 A
